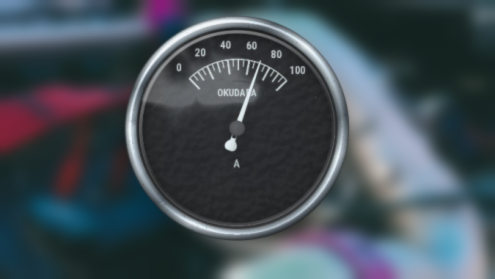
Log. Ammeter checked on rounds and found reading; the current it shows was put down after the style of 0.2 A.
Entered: 70 A
